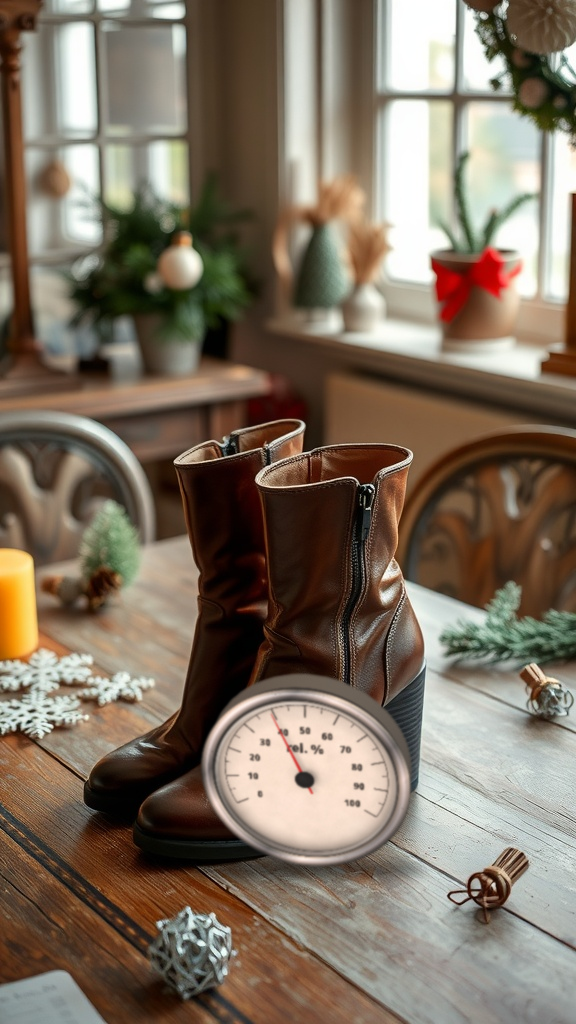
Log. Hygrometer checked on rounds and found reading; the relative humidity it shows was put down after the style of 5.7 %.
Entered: 40 %
